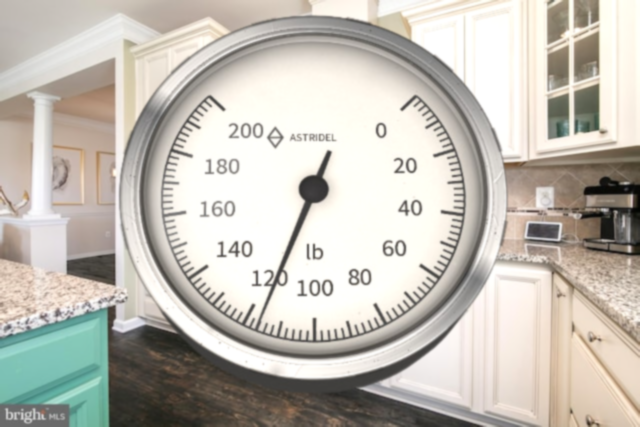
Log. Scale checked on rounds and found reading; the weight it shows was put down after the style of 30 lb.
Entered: 116 lb
